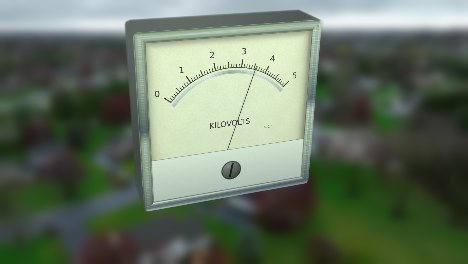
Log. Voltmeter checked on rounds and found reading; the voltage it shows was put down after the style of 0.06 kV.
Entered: 3.5 kV
